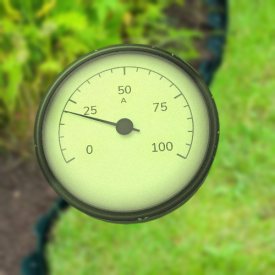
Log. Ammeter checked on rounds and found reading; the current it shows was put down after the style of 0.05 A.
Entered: 20 A
